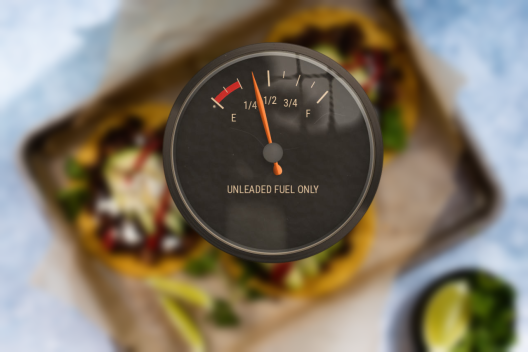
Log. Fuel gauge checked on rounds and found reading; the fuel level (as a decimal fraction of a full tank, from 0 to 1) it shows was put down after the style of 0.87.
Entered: 0.375
